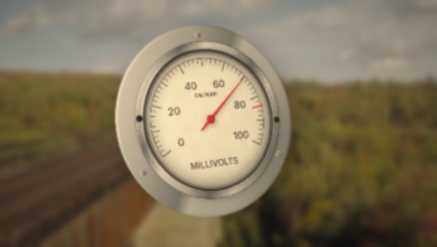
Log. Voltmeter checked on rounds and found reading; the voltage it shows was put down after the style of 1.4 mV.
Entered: 70 mV
